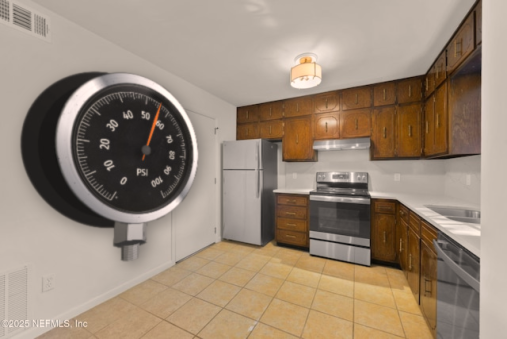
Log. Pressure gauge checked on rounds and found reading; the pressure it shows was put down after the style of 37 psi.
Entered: 55 psi
